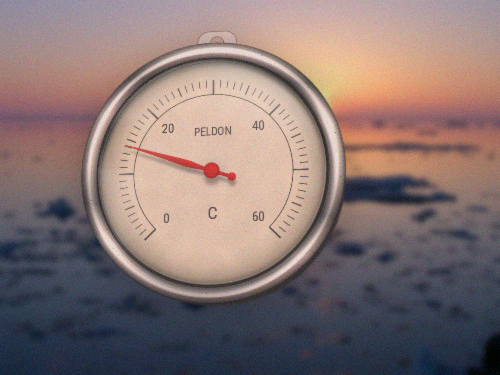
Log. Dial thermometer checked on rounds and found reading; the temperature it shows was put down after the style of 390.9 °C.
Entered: 14 °C
